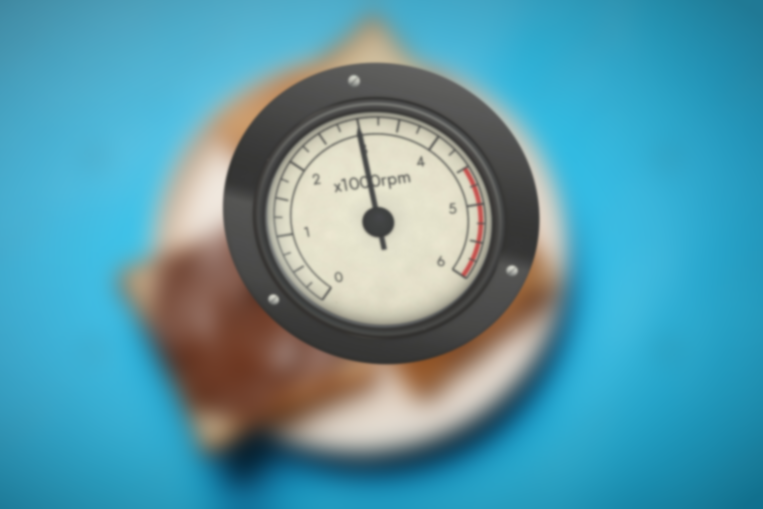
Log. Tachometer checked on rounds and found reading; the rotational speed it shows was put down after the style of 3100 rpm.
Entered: 3000 rpm
